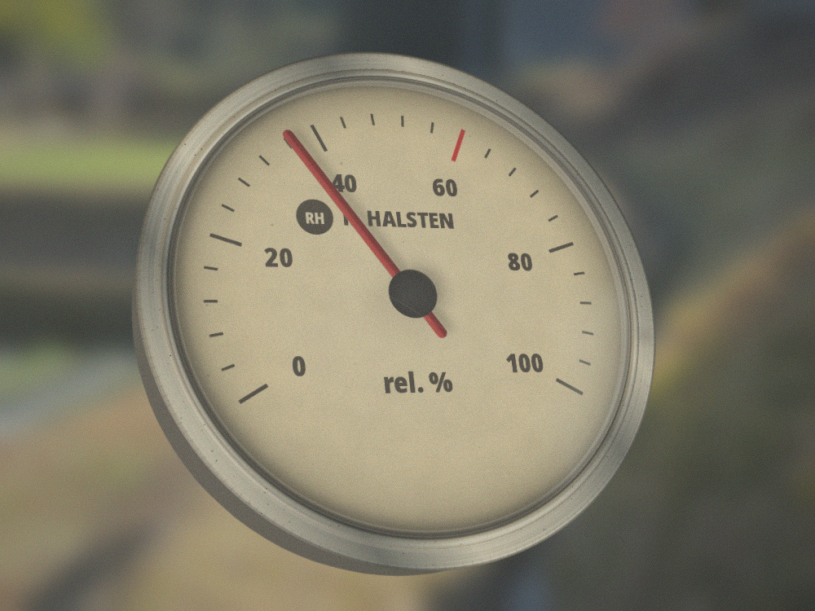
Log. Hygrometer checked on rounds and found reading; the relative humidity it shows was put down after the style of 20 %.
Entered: 36 %
